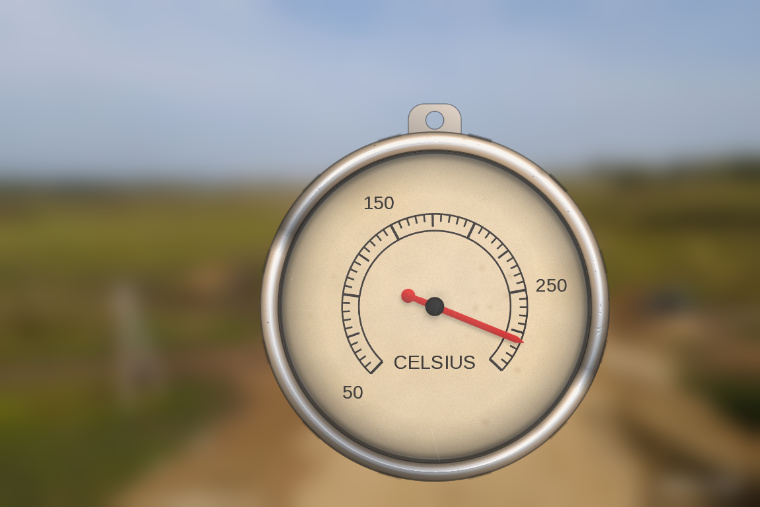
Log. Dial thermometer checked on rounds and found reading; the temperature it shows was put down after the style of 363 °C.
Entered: 280 °C
